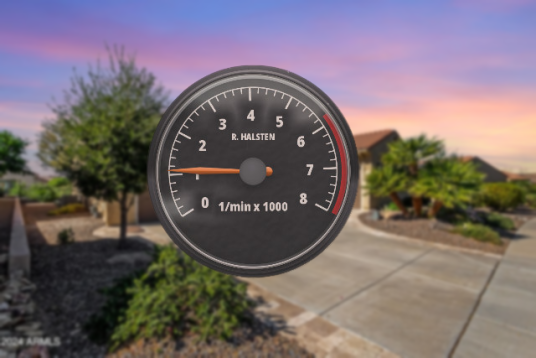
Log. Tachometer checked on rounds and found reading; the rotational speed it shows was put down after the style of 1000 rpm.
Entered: 1100 rpm
